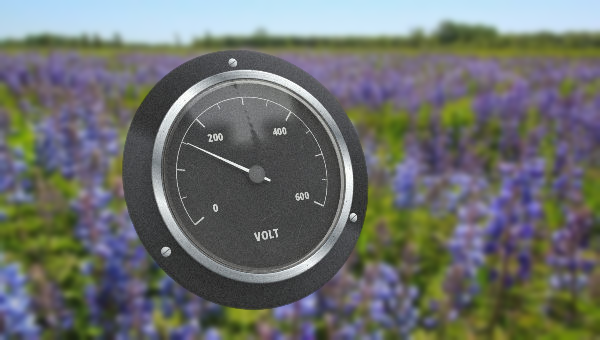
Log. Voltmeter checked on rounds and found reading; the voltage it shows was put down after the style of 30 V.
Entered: 150 V
